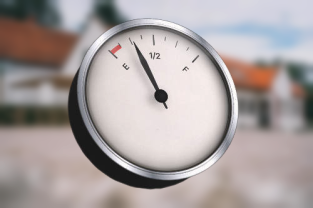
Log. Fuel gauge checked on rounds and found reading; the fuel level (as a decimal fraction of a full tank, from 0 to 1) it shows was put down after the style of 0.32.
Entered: 0.25
